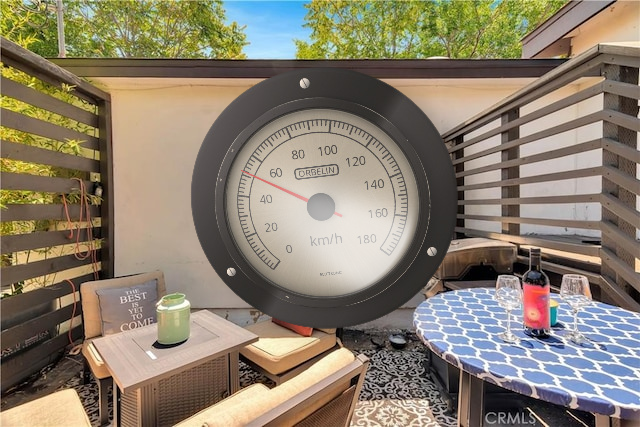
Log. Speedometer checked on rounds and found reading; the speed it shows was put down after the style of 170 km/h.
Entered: 52 km/h
